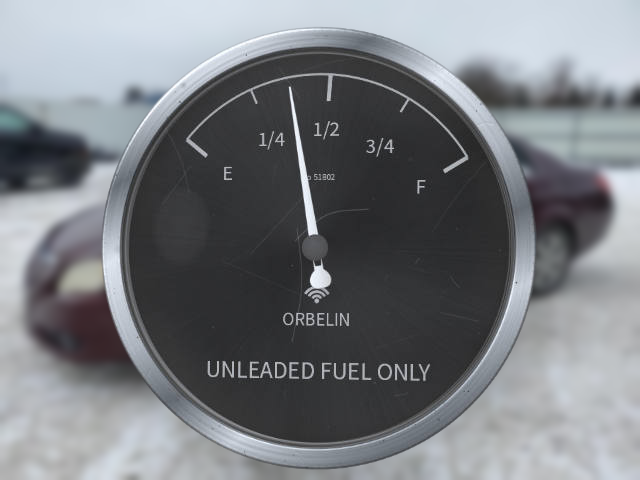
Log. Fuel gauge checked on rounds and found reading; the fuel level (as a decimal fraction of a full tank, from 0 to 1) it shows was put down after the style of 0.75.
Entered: 0.375
